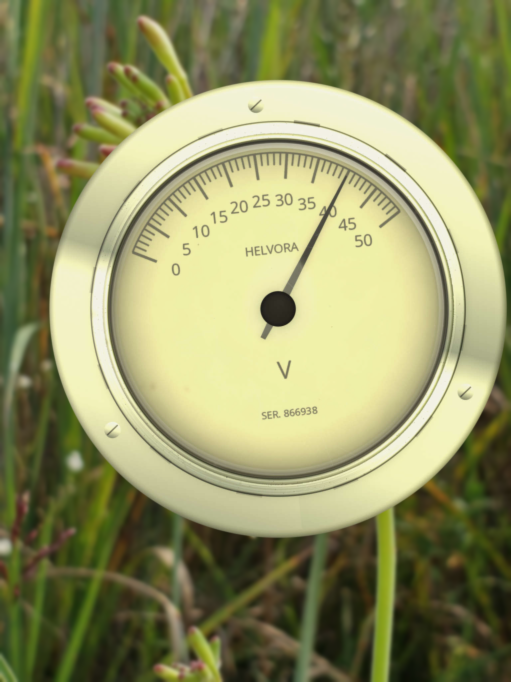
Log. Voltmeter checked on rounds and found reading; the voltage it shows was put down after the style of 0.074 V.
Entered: 40 V
